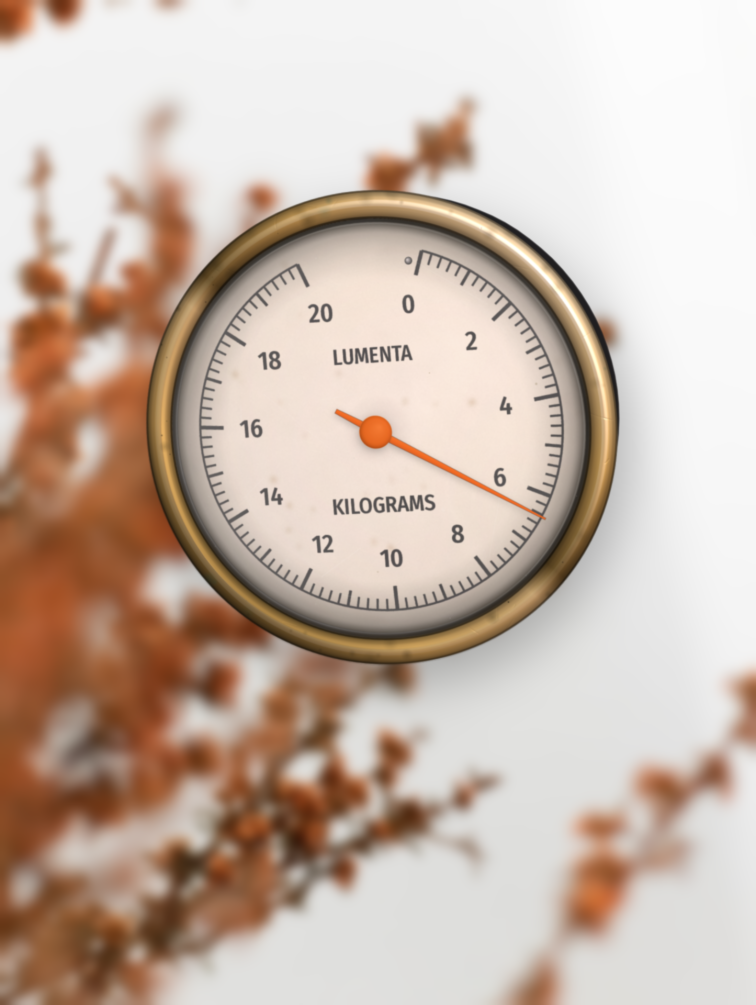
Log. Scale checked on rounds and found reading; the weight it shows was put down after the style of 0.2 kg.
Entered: 6.4 kg
